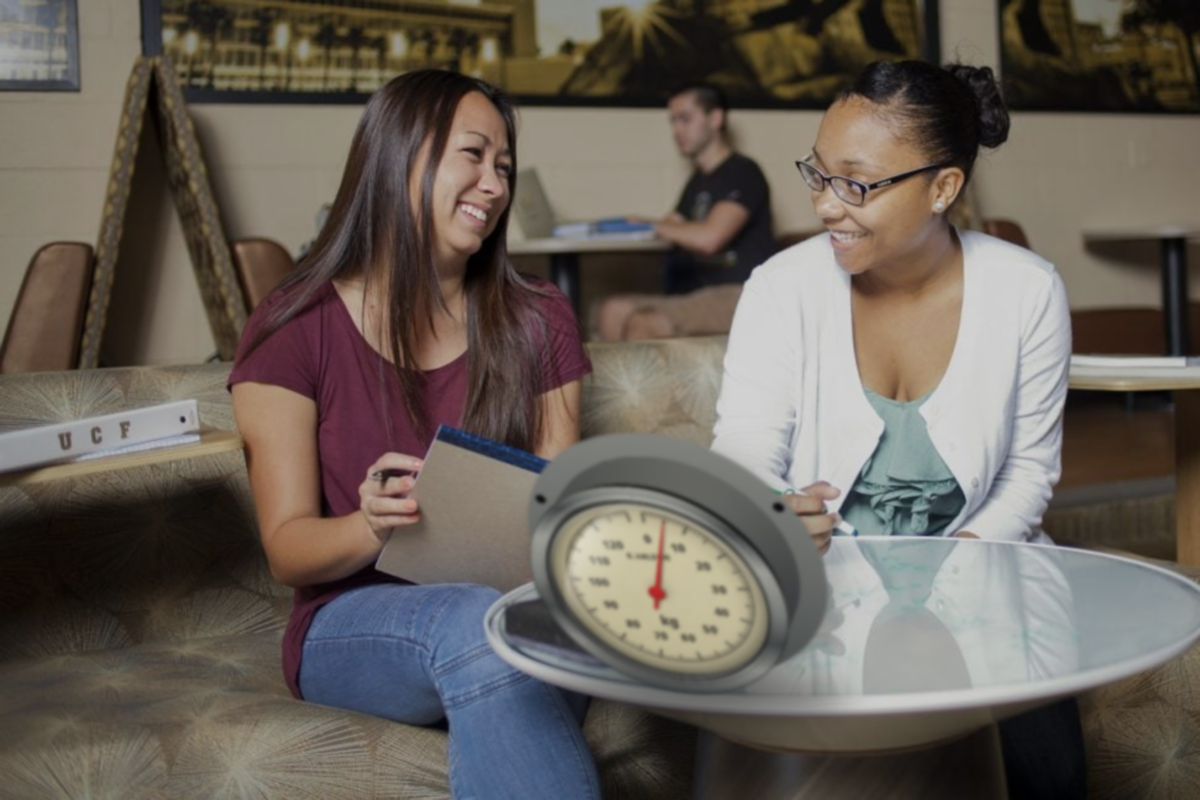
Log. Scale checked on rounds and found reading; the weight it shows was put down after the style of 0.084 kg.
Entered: 5 kg
